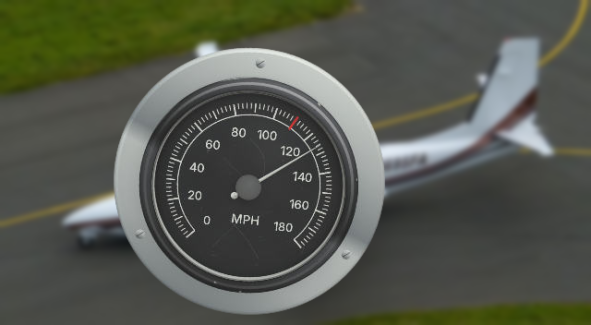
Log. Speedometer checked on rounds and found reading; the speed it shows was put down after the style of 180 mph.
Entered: 126 mph
